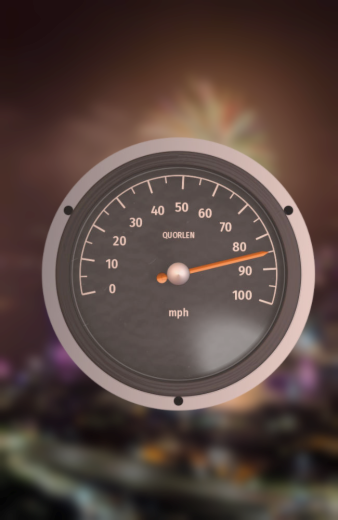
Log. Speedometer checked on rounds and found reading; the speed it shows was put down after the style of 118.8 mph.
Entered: 85 mph
